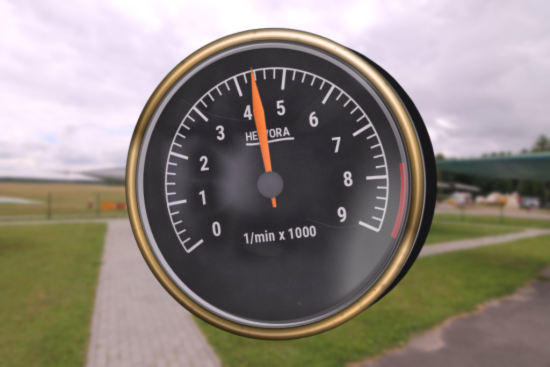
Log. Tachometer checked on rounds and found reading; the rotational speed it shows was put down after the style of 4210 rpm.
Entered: 4400 rpm
